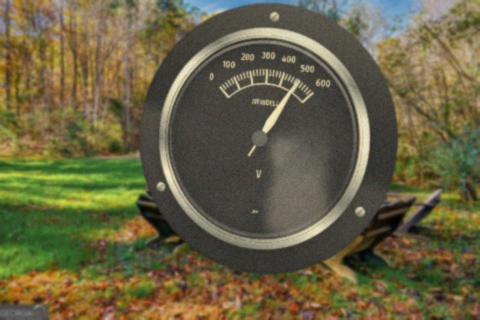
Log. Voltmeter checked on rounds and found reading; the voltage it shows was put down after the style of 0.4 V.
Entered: 500 V
